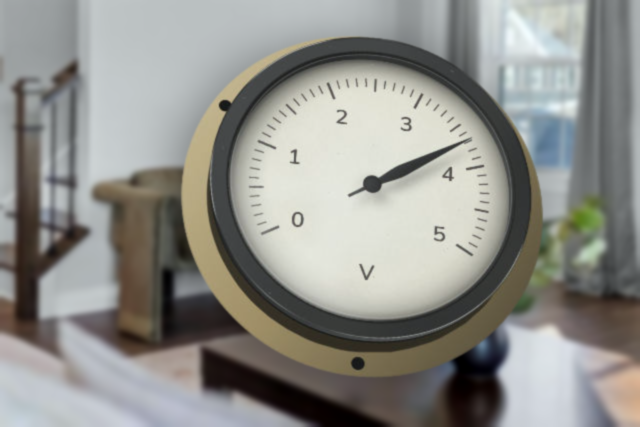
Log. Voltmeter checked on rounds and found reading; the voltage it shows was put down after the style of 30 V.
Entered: 3.7 V
